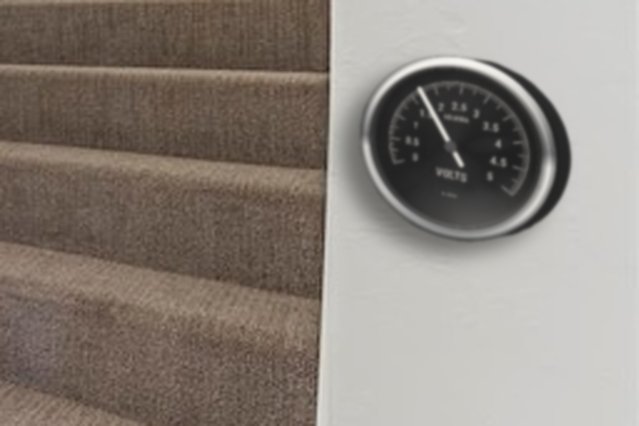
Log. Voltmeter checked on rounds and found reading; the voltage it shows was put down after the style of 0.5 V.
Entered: 1.75 V
